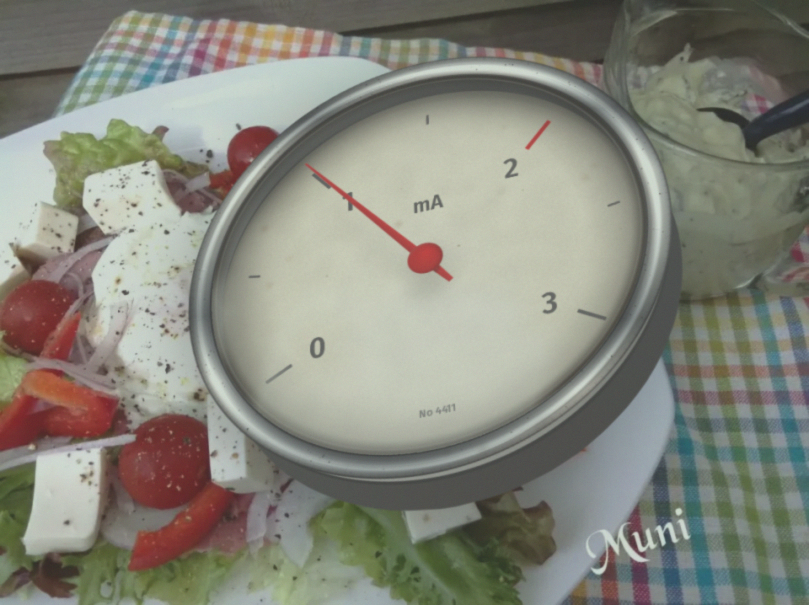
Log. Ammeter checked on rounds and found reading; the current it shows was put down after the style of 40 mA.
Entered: 1 mA
